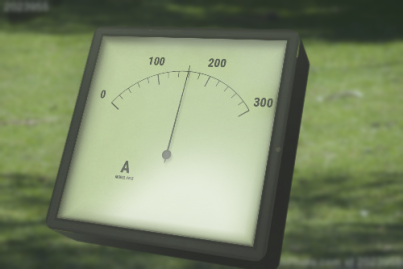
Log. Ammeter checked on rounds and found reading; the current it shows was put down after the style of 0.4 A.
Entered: 160 A
